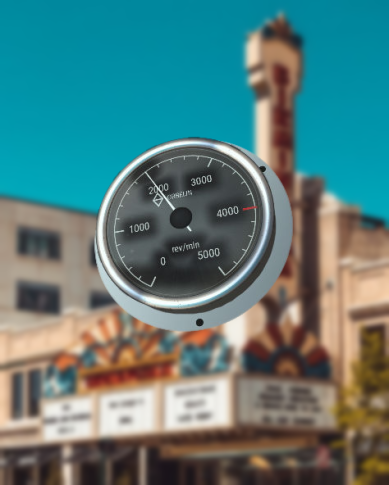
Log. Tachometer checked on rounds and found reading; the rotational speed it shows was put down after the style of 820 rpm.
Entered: 2000 rpm
